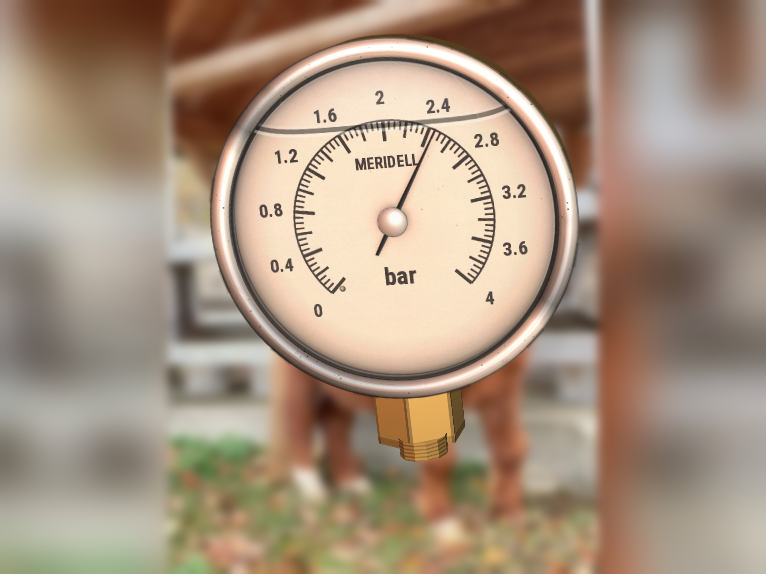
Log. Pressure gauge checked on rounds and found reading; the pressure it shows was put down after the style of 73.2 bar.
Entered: 2.45 bar
